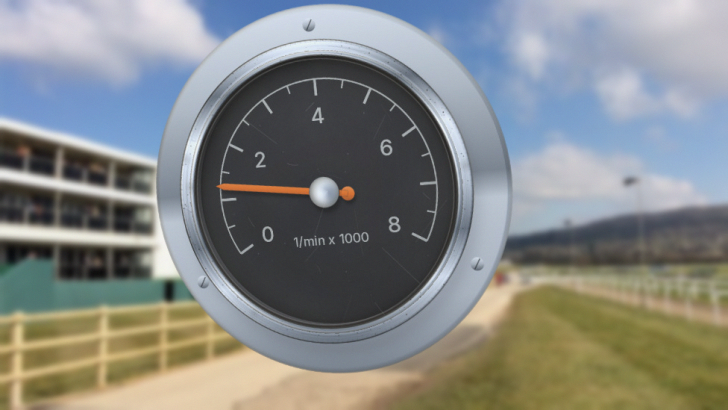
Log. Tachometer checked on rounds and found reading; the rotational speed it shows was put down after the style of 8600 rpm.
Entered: 1250 rpm
